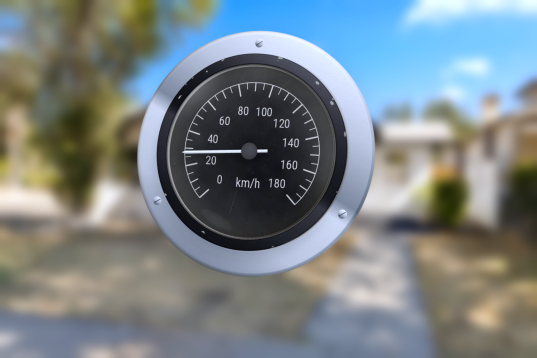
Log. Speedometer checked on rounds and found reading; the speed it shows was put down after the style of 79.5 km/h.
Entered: 27.5 km/h
